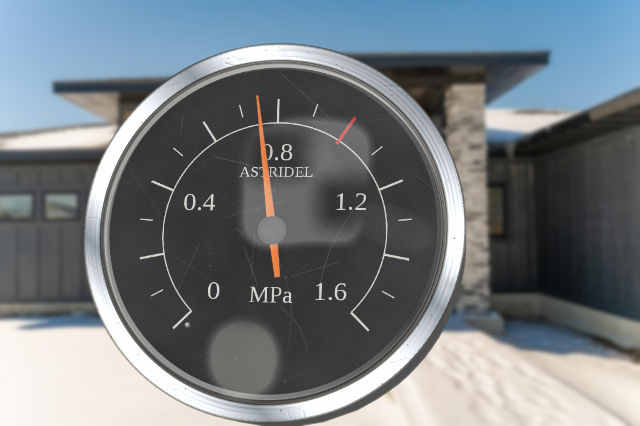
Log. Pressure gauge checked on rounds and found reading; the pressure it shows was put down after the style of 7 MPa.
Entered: 0.75 MPa
